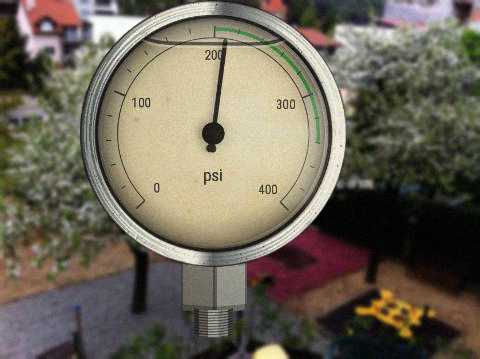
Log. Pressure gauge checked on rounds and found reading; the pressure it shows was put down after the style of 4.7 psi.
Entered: 210 psi
